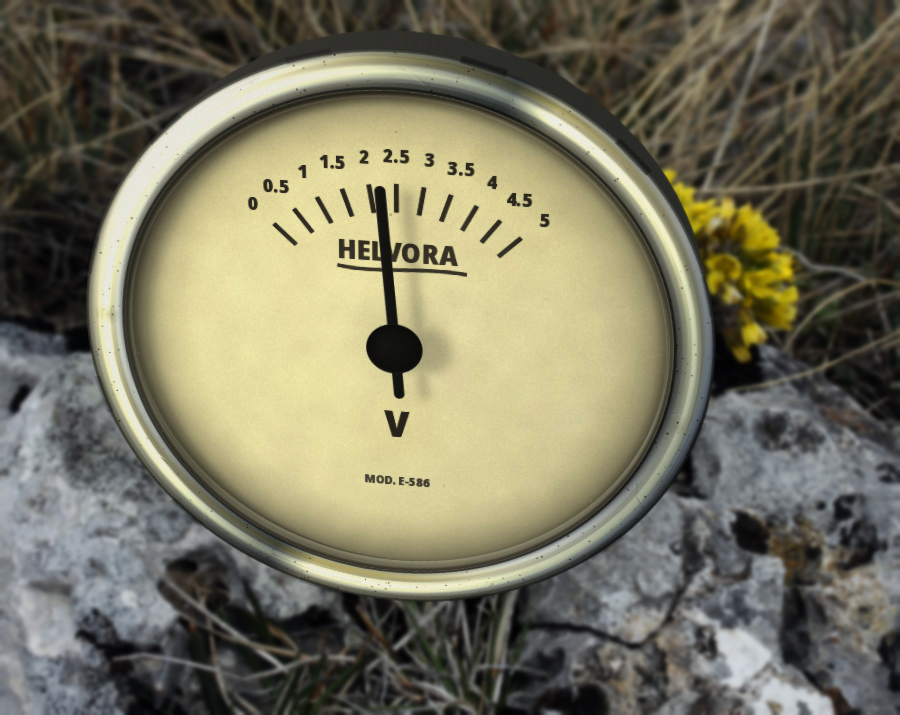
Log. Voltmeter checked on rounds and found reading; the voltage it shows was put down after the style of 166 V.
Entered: 2.25 V
